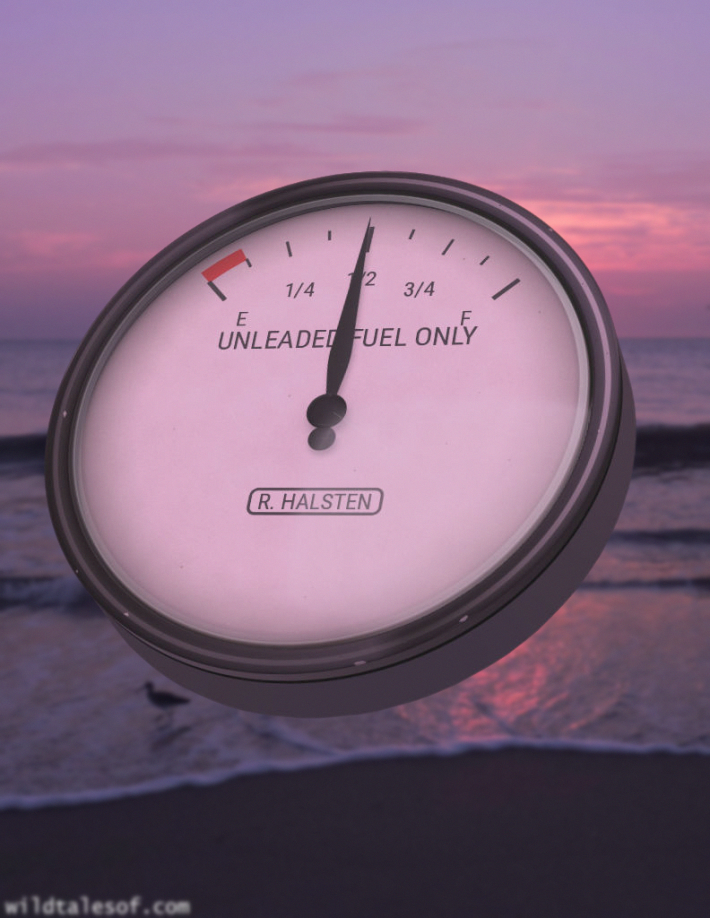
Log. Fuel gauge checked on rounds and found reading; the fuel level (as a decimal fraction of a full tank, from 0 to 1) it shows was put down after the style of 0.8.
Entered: 0.5
